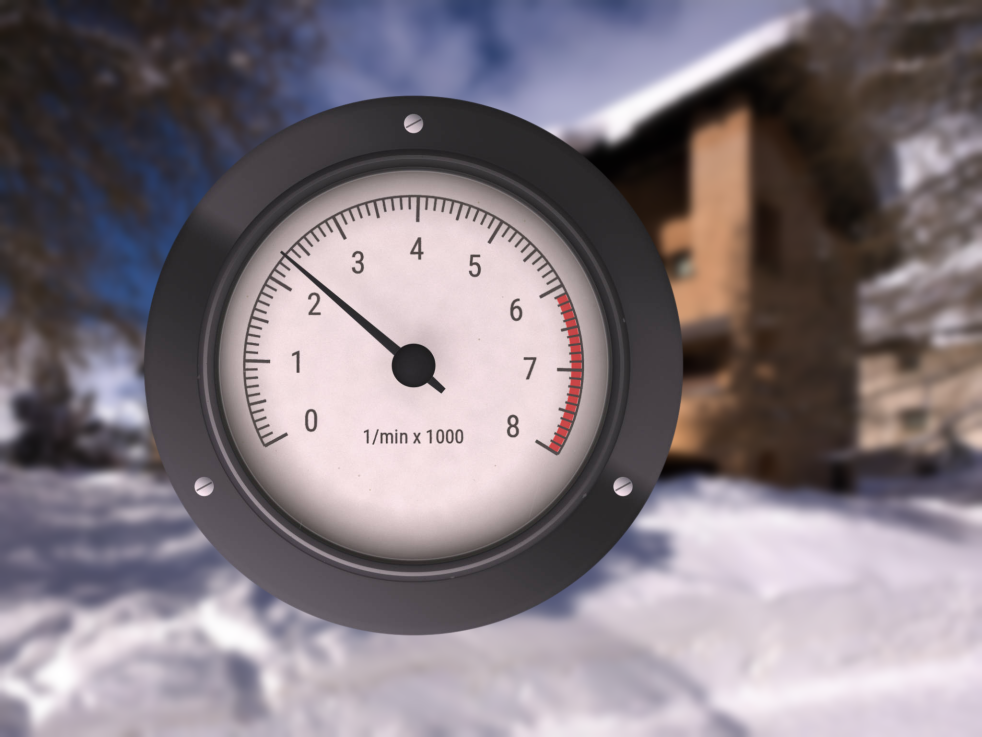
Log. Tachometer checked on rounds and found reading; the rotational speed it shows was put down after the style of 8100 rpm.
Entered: 2300 rpm
